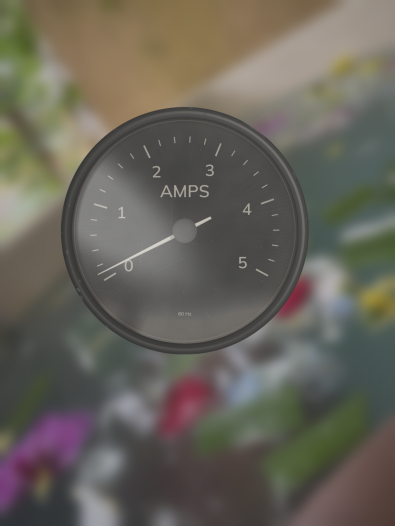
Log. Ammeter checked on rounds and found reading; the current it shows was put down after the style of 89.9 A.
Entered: 0.1 A
